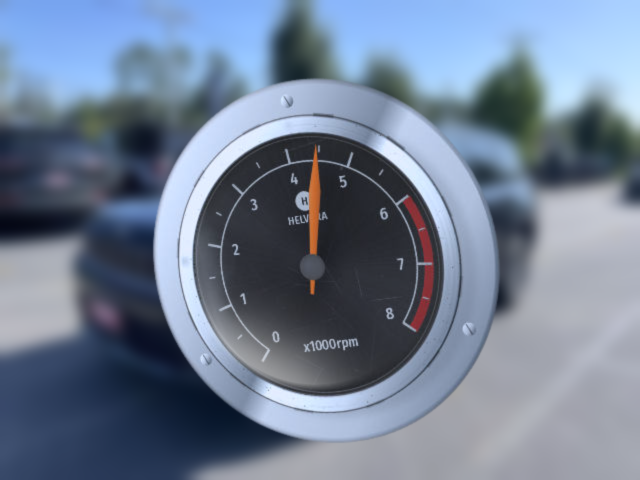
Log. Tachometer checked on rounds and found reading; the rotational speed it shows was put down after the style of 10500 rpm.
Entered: 4500 rpm
